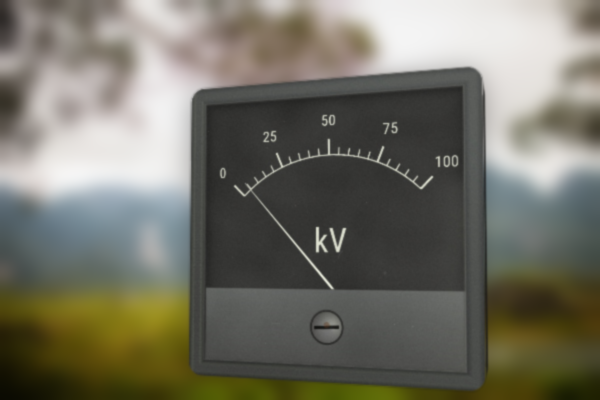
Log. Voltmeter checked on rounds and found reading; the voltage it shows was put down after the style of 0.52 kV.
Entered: 5 kV
